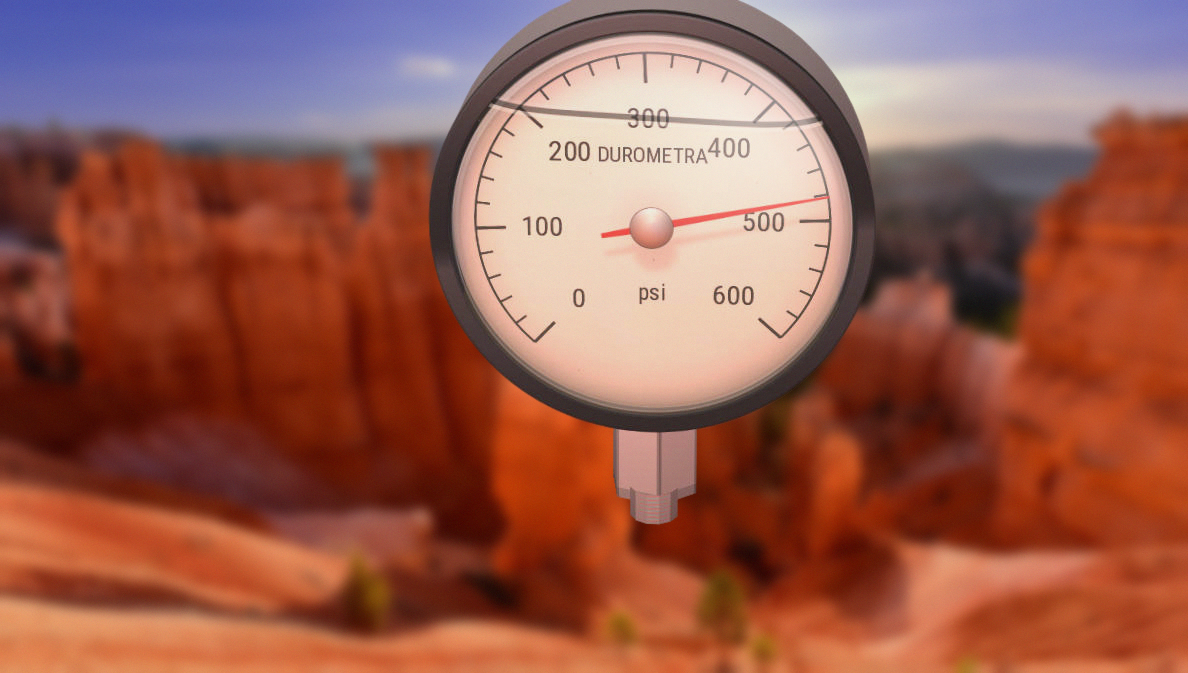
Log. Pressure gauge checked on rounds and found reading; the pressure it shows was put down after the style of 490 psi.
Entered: 480 psi
